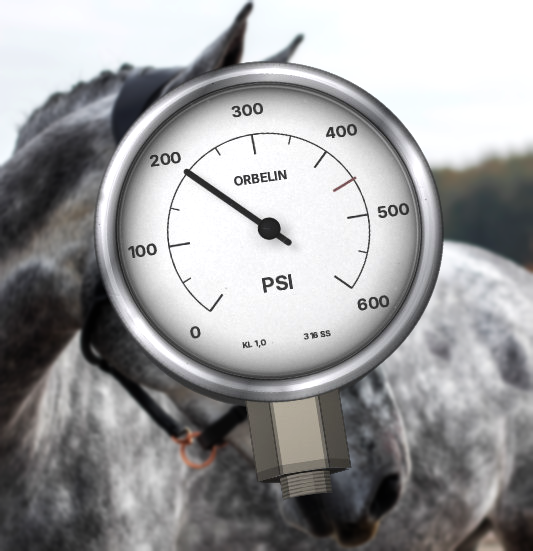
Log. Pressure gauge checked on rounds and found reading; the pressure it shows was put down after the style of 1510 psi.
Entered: 200 psi
